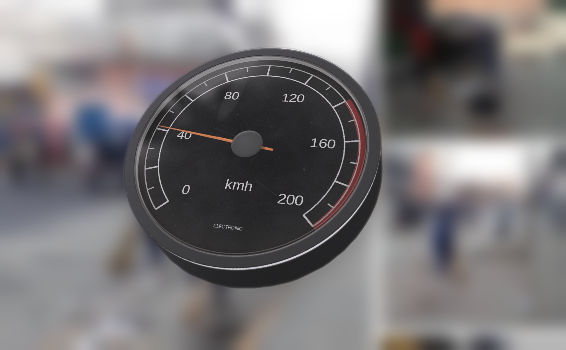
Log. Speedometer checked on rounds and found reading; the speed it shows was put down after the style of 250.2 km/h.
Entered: 40 km/h
